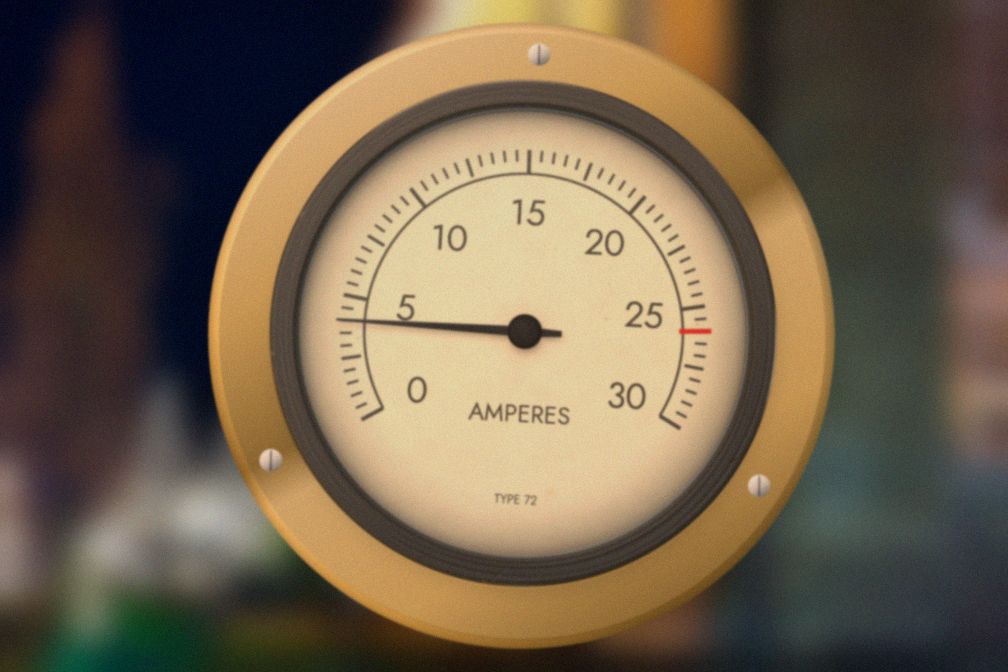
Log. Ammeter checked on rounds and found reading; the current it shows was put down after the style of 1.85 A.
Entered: 4 A
